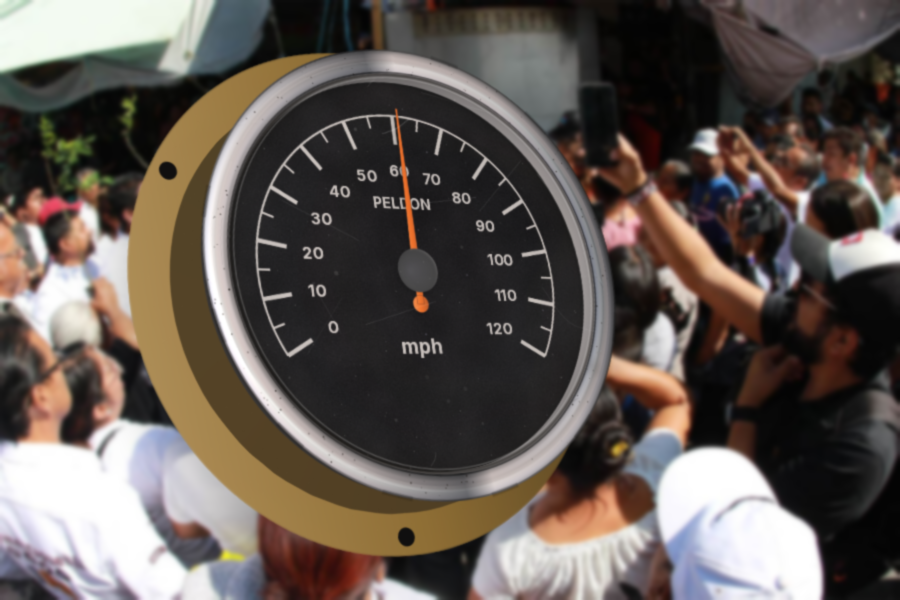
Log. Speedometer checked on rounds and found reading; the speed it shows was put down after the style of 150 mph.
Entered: 60 mph
